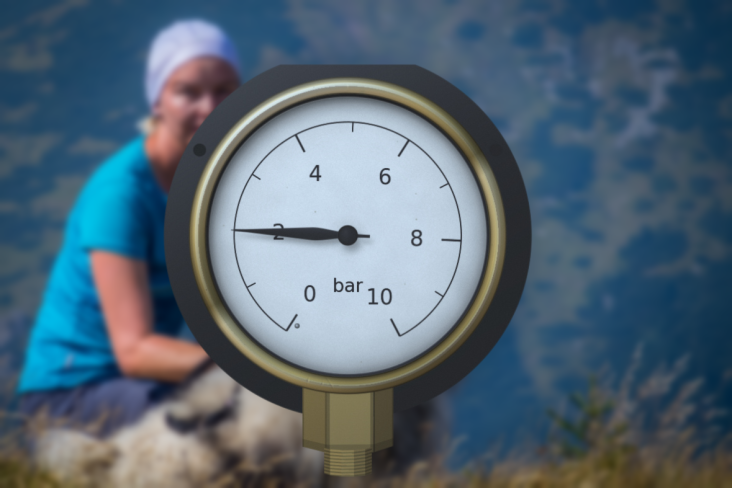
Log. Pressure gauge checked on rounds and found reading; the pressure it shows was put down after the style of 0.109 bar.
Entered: 2 bar
